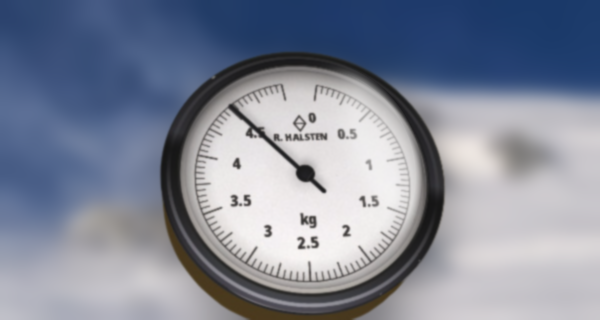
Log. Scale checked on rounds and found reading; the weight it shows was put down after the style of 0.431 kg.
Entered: 4.5 kg
